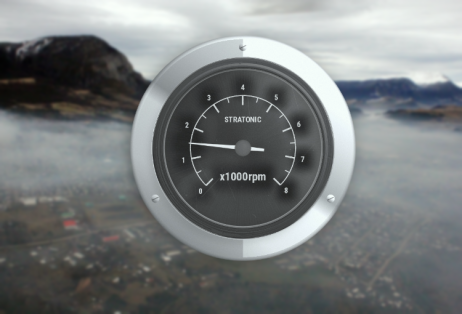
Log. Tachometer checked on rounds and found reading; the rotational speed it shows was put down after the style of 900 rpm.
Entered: 1500 rpm
